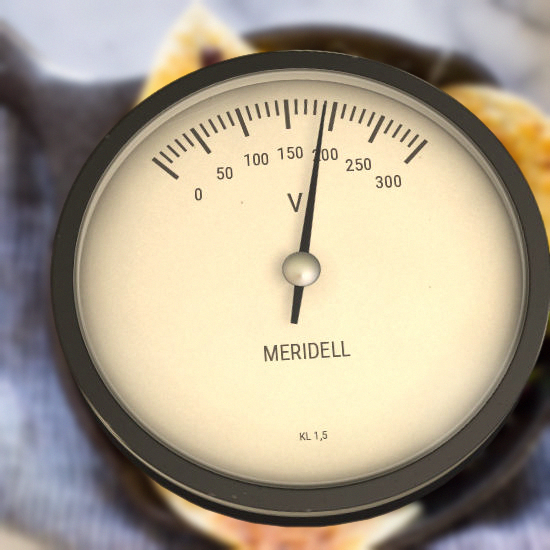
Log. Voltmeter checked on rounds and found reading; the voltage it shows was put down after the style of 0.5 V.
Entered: 190 V
